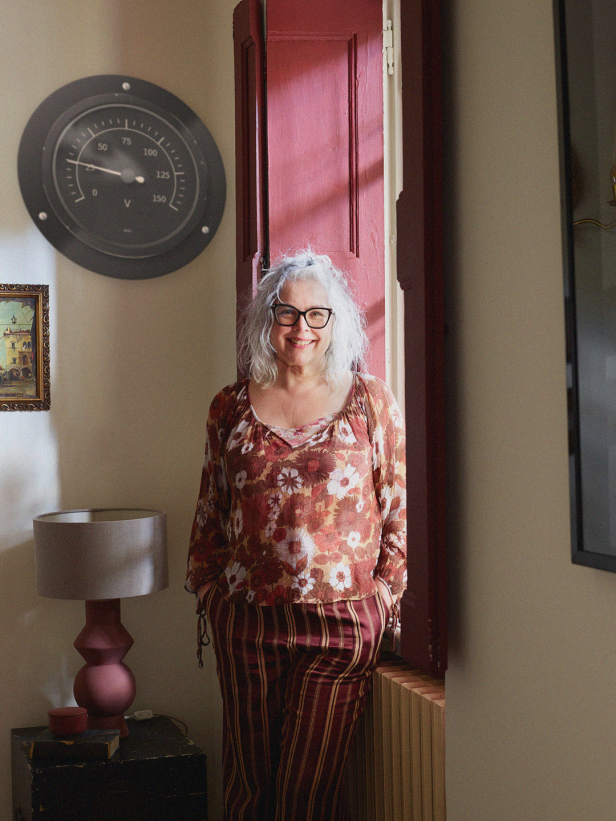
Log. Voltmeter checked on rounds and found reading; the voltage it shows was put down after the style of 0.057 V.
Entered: 25 V
